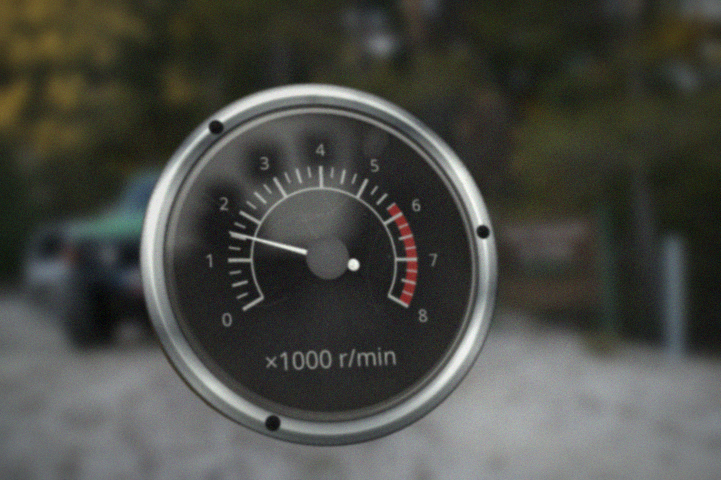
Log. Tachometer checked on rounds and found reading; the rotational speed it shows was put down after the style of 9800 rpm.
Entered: 1500 rpm
